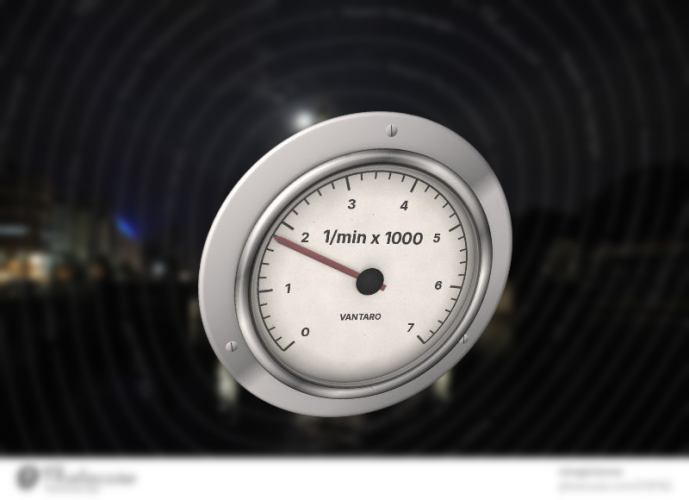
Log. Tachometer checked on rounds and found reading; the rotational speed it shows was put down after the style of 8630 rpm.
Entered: 1800 rpm
